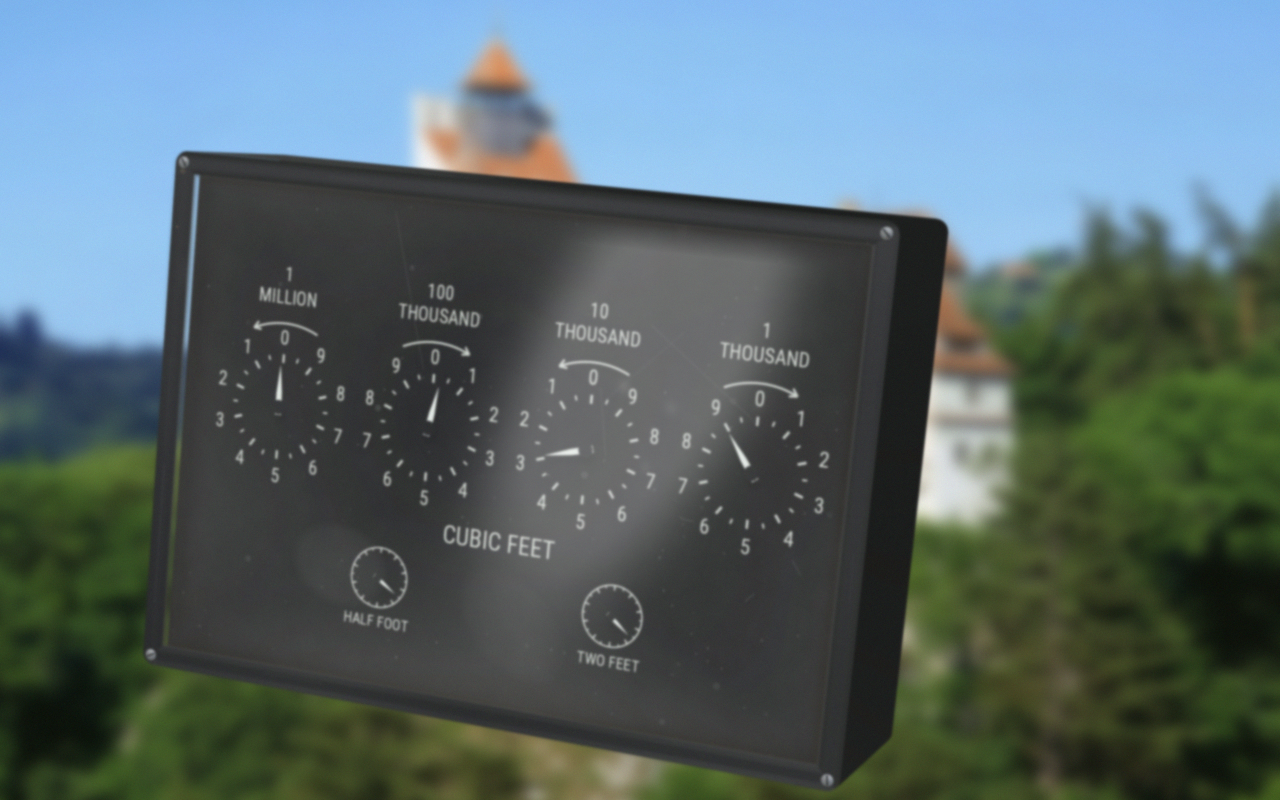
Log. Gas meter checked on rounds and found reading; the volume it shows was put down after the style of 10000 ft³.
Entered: 2900 ft³
